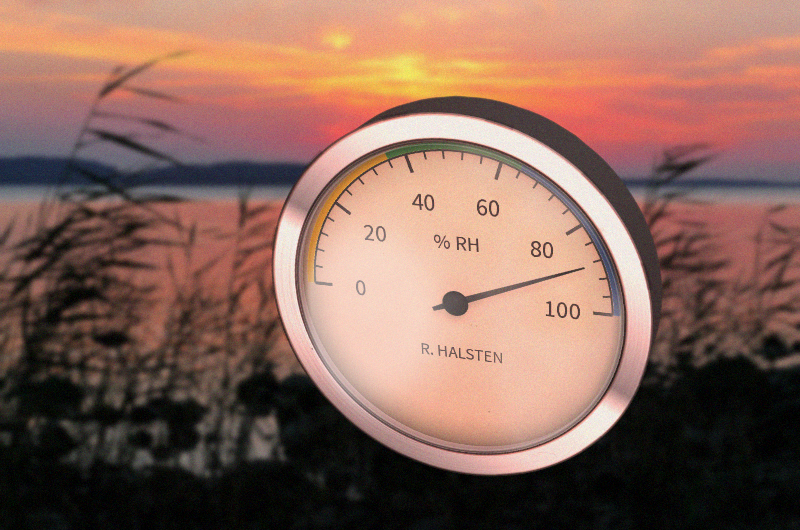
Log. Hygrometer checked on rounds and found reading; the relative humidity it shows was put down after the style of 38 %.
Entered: 88 %
